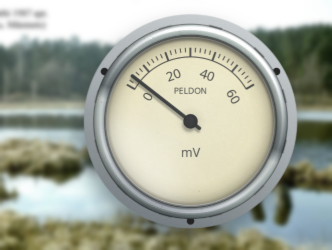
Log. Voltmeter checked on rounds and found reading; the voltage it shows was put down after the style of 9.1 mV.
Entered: 4 mV
